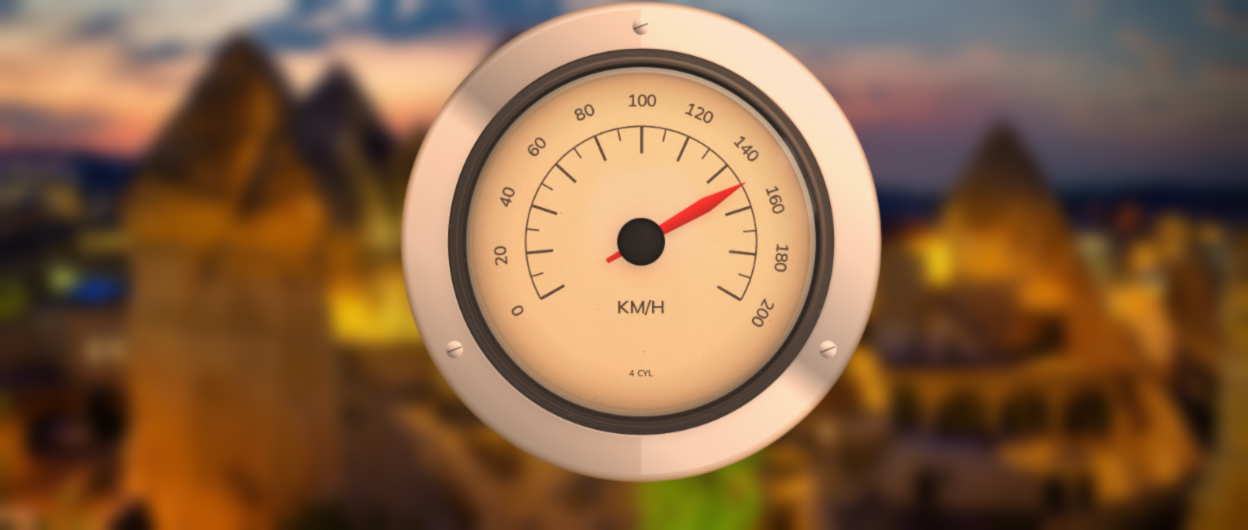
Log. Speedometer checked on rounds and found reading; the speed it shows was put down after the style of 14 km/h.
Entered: 150 km/h
